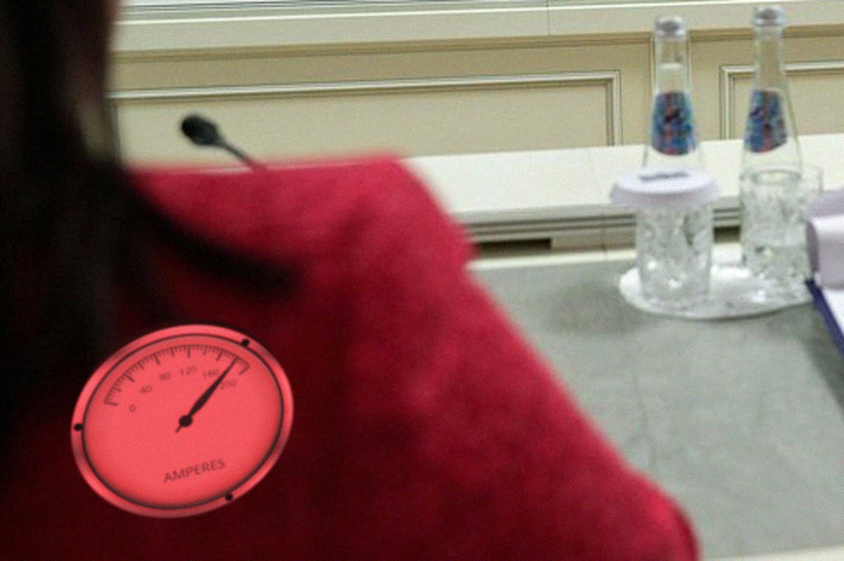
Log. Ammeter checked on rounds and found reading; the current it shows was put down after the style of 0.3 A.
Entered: 180 A
